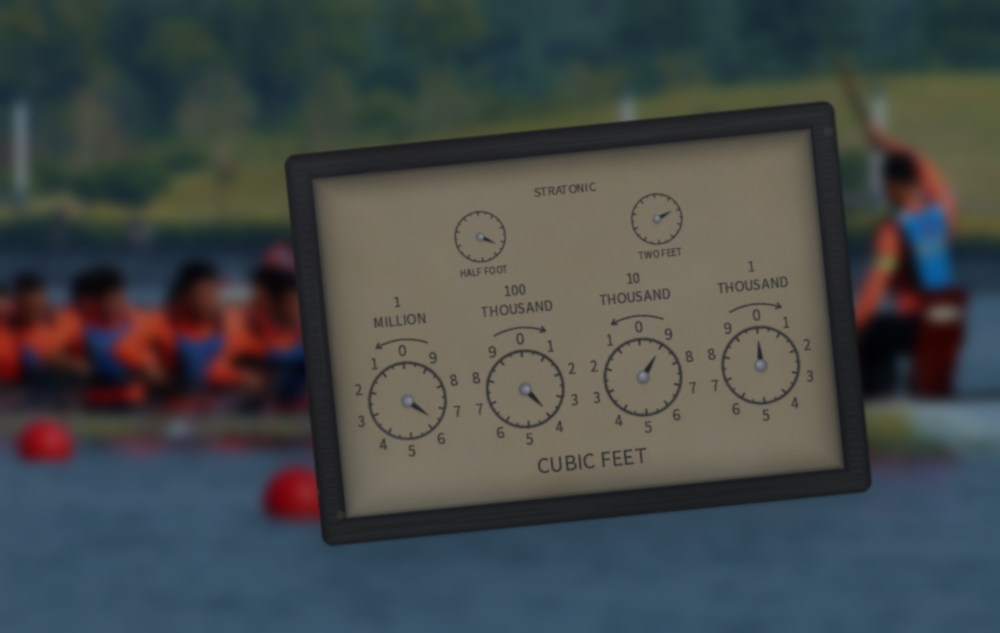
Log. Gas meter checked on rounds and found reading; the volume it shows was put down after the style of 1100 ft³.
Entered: 639000 ft³
